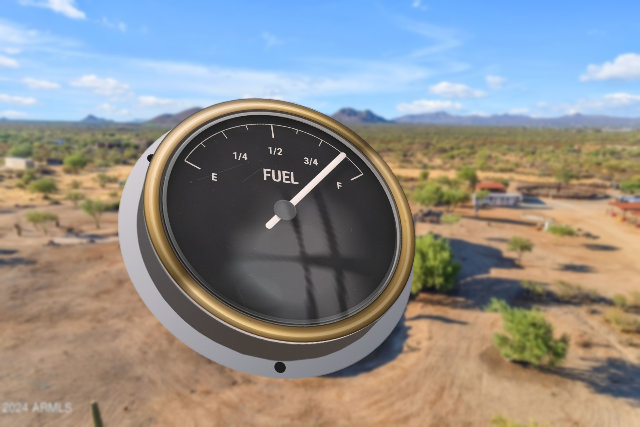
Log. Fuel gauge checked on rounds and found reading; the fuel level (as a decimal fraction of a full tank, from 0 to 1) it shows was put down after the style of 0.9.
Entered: 0.875
